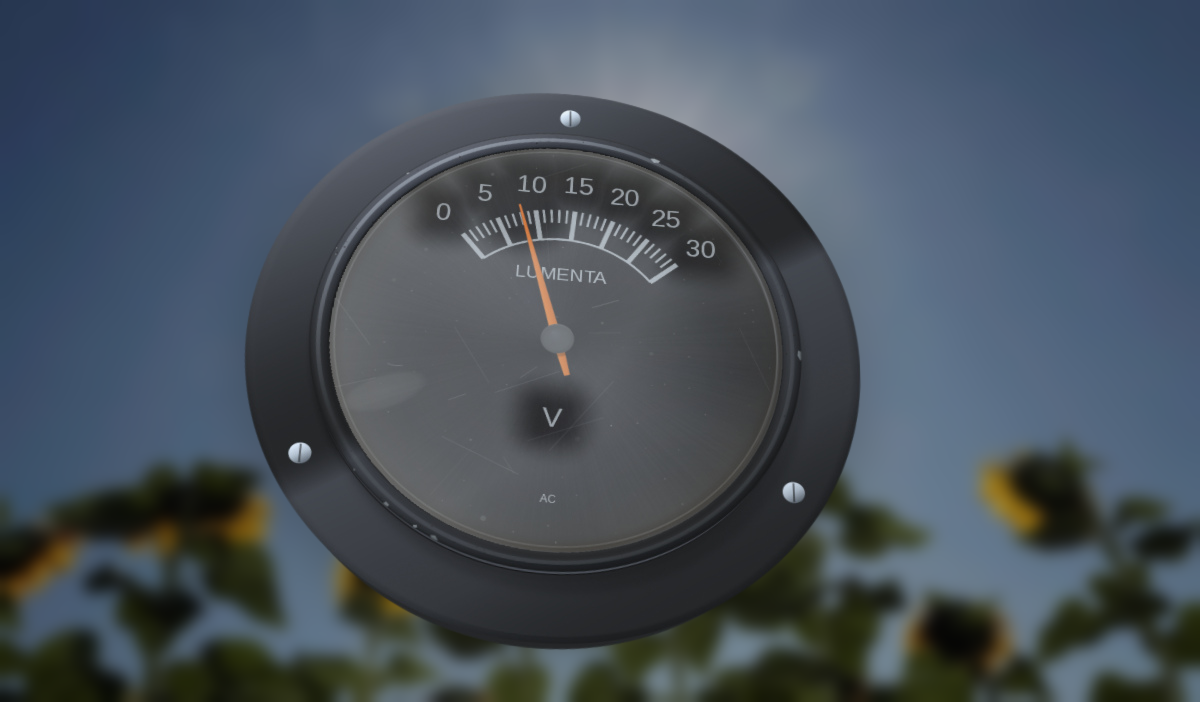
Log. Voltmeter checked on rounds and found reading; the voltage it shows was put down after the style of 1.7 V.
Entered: 8 V
